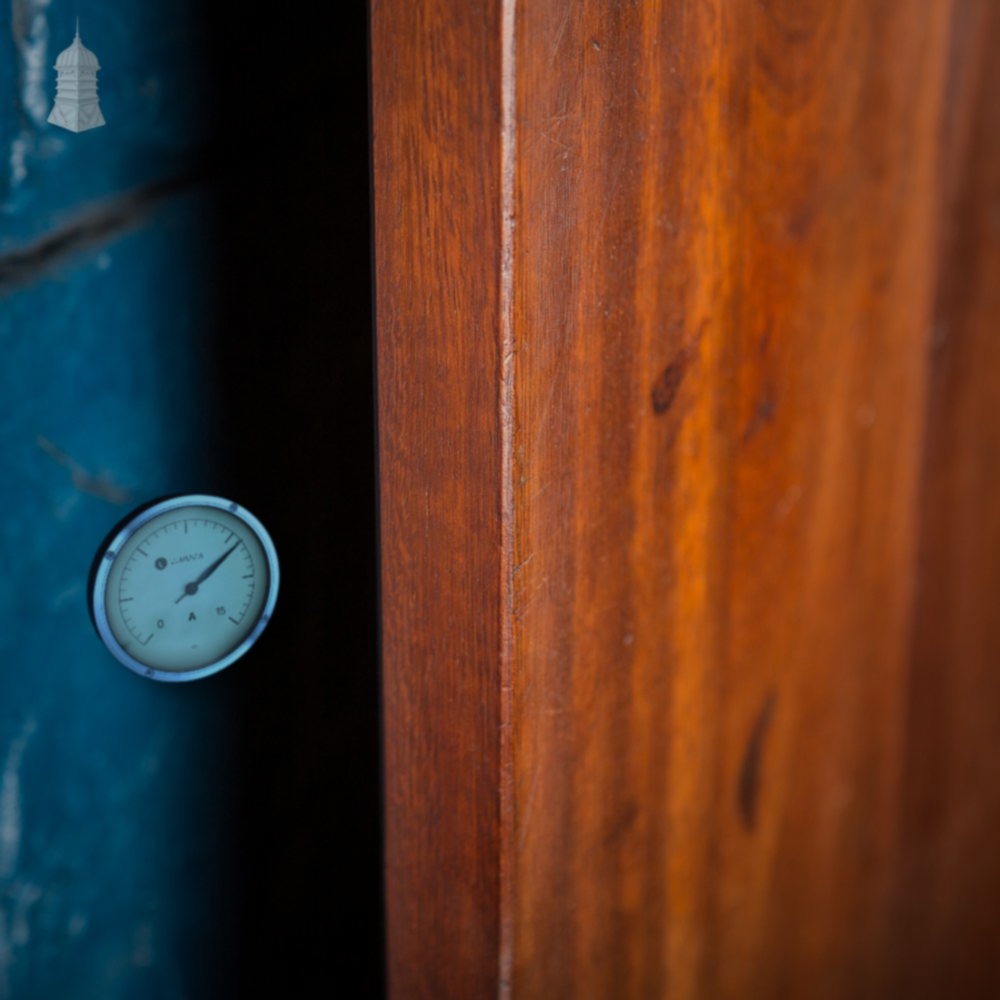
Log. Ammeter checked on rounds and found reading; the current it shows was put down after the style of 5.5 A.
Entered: 10.5 A
